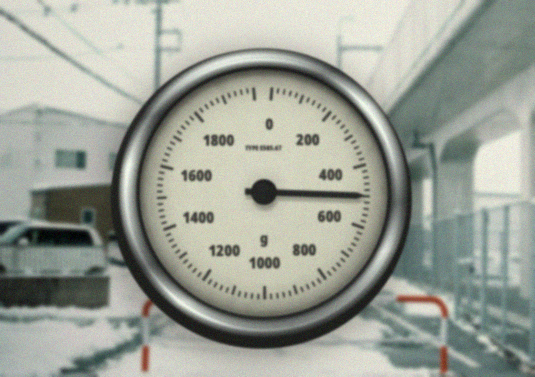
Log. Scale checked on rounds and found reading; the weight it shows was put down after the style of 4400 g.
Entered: 500 g
